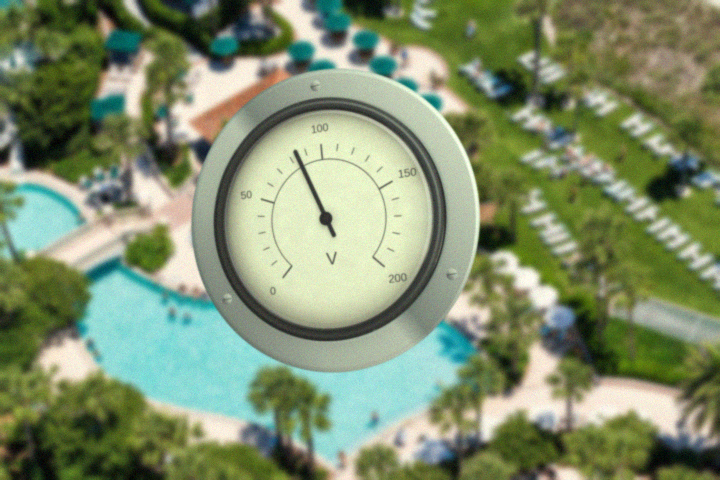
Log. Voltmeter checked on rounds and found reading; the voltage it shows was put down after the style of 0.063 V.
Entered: 85 V
